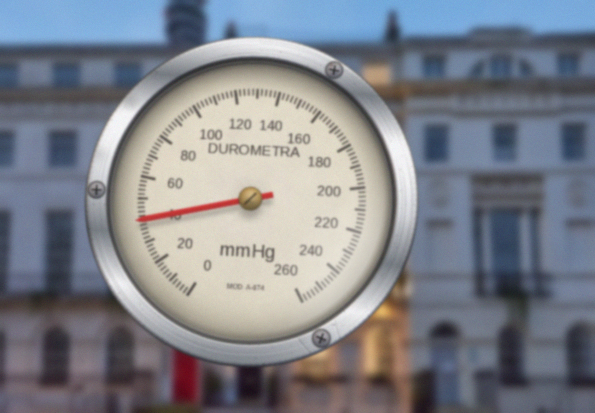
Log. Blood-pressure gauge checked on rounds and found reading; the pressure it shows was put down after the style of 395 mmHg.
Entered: 40 mmHg
